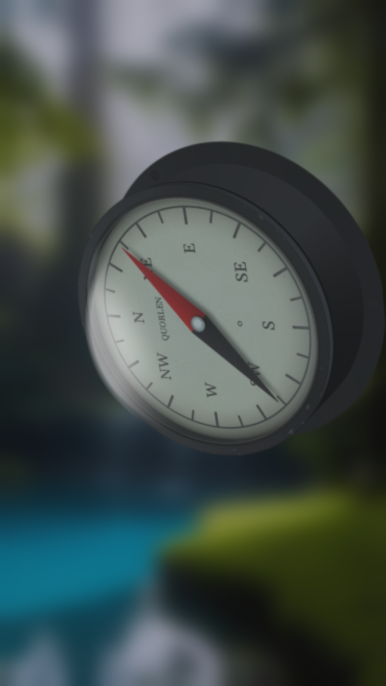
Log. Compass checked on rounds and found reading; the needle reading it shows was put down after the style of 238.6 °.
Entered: 45 °
